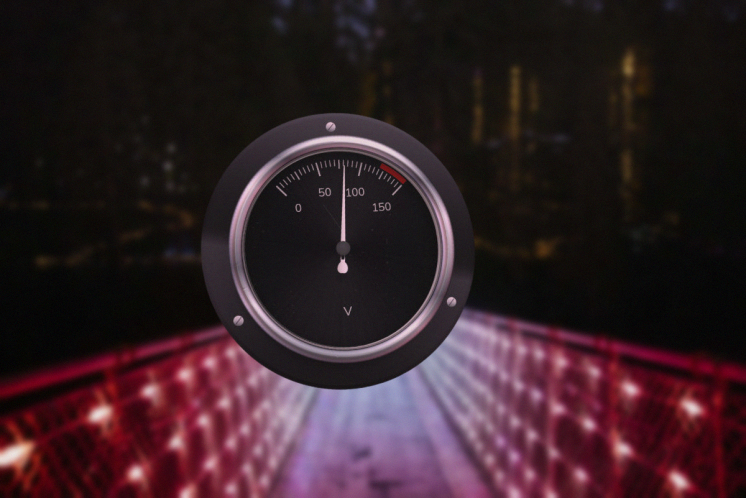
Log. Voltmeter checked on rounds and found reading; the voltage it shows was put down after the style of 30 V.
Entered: 80 V
